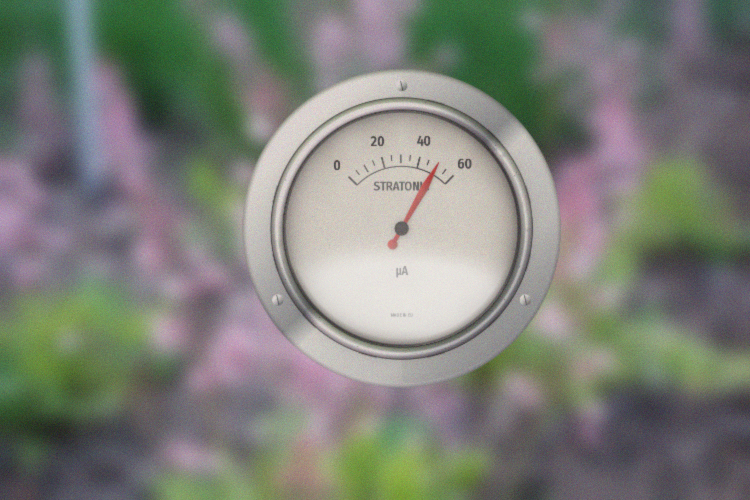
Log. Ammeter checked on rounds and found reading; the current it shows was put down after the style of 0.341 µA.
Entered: 50 µA
